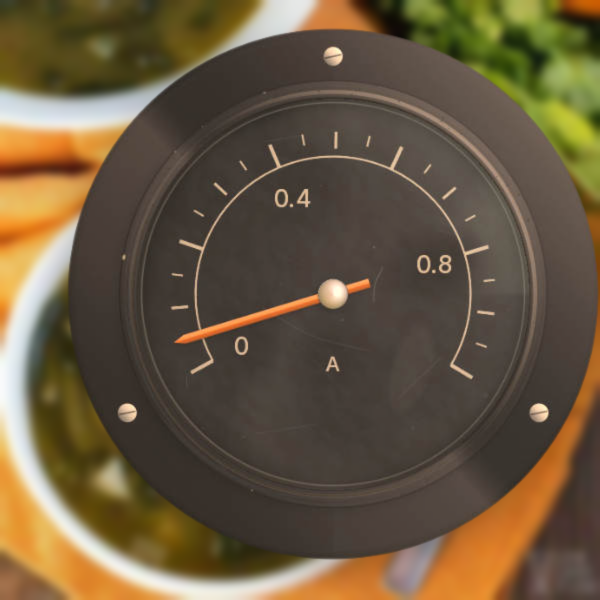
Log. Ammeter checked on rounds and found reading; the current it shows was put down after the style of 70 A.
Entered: 0.05 A
